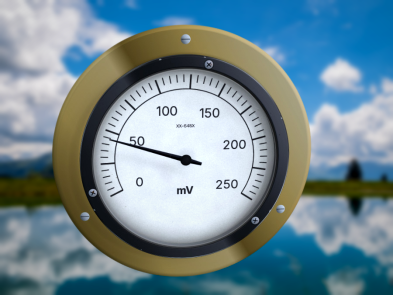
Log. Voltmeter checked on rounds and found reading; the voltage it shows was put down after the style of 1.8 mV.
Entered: 45 mV
